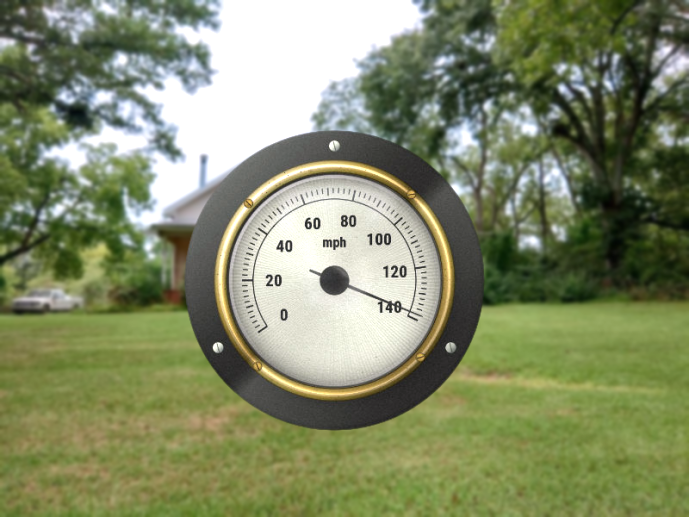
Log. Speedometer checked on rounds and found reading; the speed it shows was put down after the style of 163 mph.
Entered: 138 mph
